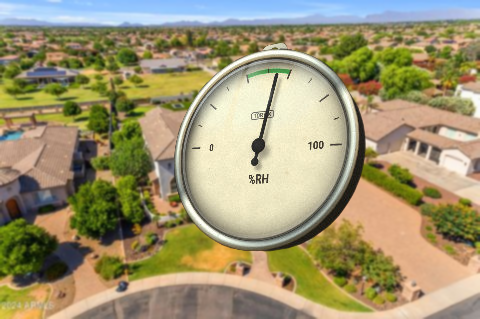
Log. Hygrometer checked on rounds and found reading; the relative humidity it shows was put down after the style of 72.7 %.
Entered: 55 %
